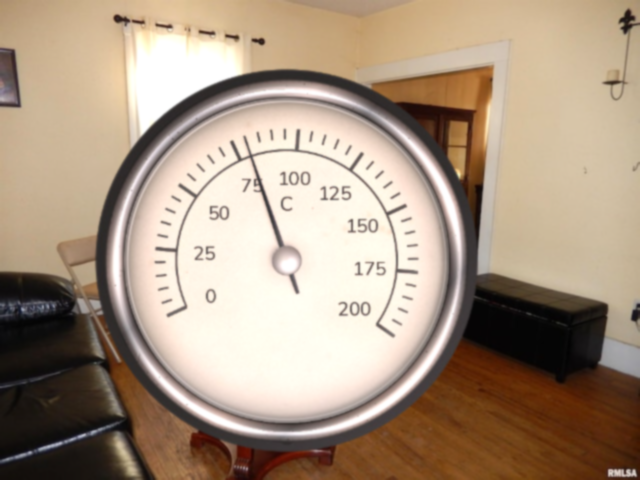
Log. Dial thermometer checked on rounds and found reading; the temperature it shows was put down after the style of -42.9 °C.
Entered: 80 °C
